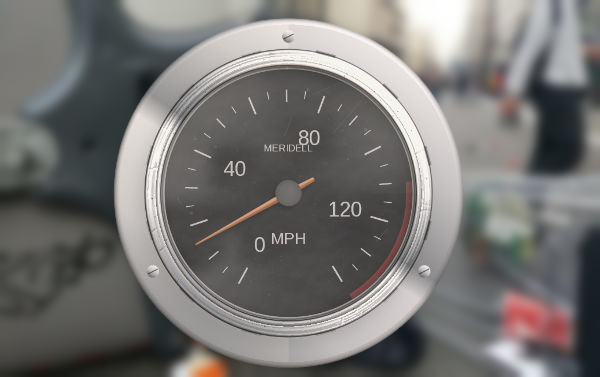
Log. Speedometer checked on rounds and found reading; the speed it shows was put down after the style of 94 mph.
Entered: 15 mph
